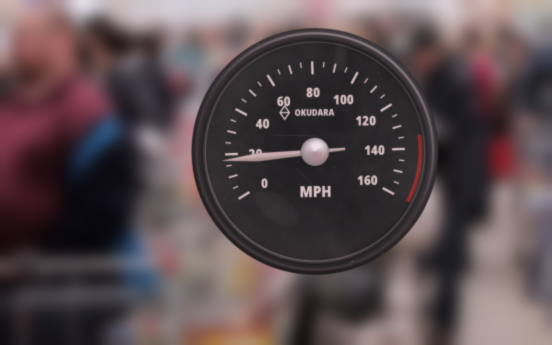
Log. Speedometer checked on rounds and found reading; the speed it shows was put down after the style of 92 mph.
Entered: 17.5 mph
